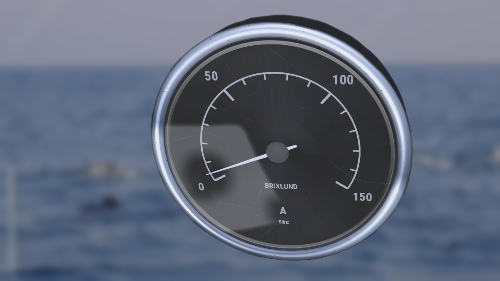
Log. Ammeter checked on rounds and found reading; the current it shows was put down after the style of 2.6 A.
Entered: 5 A
